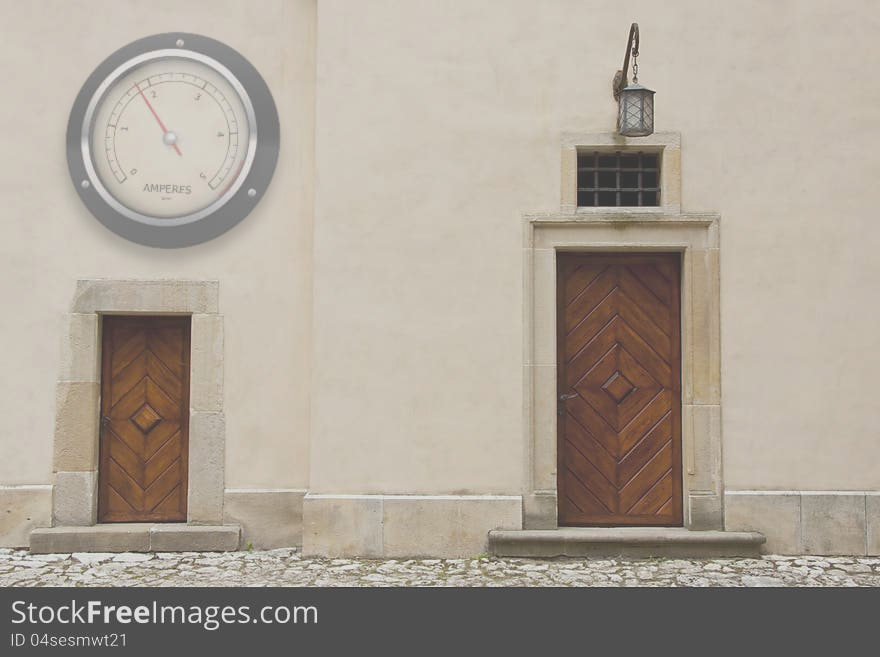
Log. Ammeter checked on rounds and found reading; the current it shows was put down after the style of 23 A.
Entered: 1.8 A
